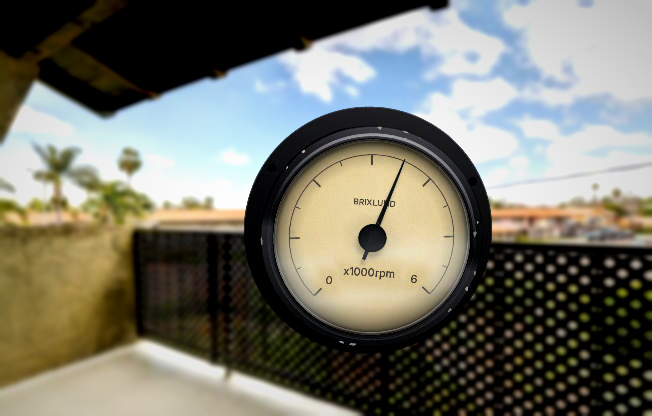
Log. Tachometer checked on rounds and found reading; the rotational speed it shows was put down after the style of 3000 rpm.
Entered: 3500 rpm
